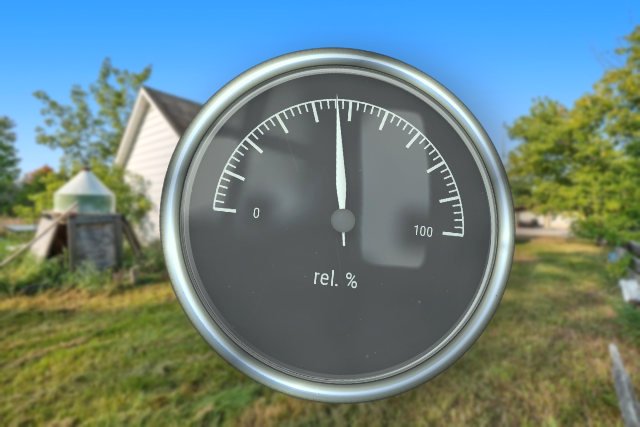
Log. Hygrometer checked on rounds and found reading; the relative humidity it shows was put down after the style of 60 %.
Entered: 46 %
